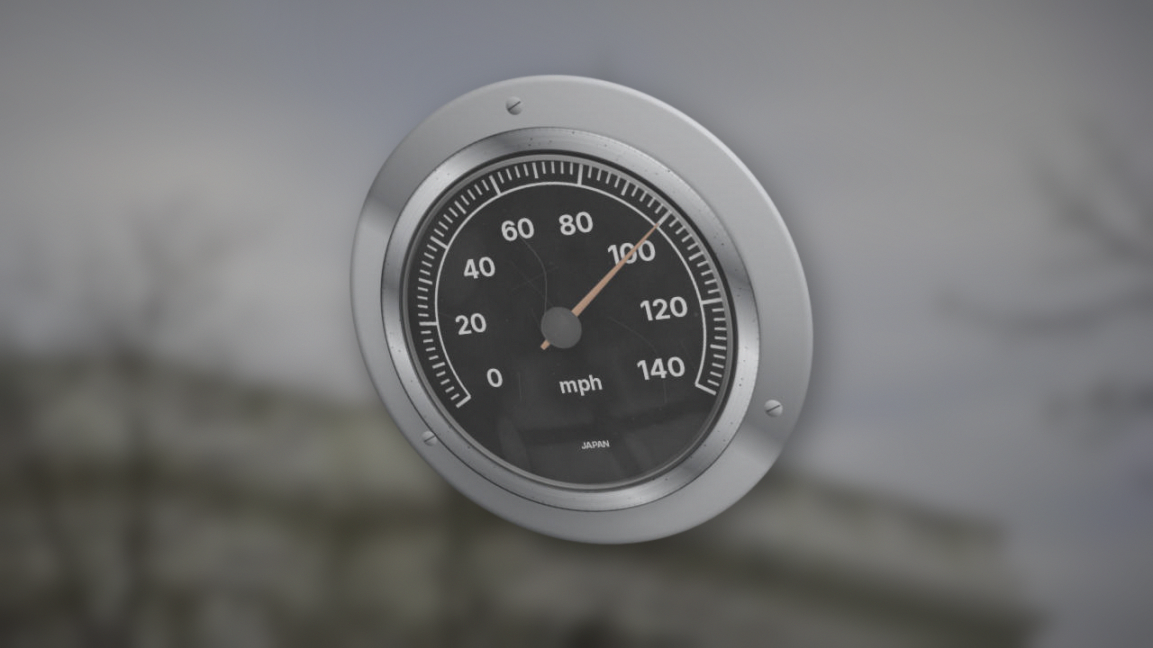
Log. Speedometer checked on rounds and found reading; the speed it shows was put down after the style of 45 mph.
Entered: 100 mph
